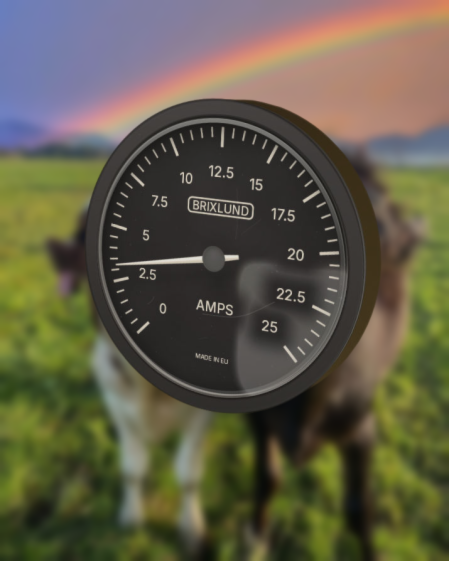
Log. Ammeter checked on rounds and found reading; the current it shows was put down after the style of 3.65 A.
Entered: 3.25 A
